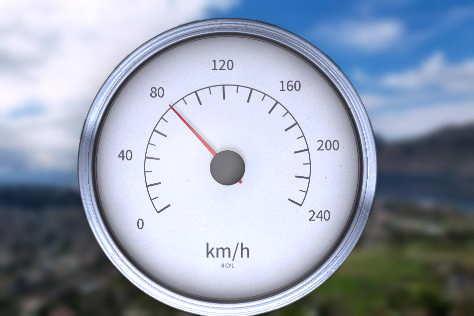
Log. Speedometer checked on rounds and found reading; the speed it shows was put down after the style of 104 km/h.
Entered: 80 km/h
